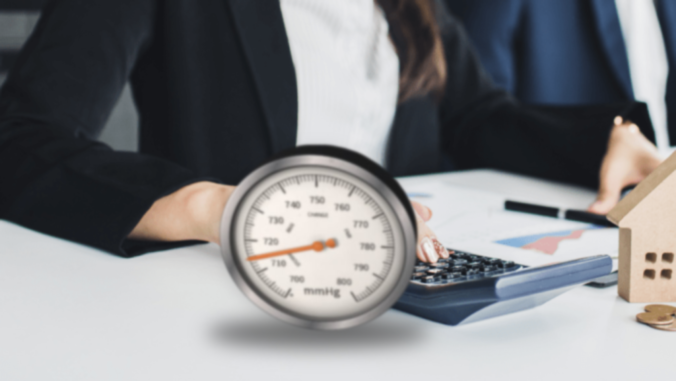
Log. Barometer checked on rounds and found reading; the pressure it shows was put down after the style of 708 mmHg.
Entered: 715 mmHg
